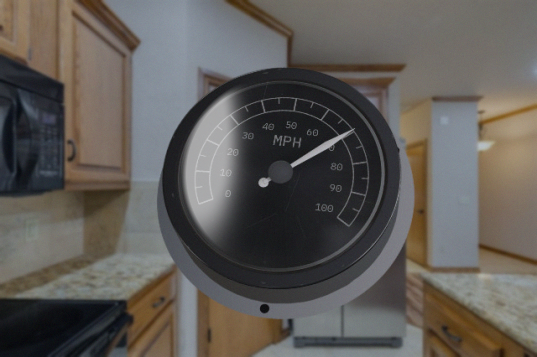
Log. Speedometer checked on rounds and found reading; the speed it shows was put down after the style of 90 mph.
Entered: 70 mph
